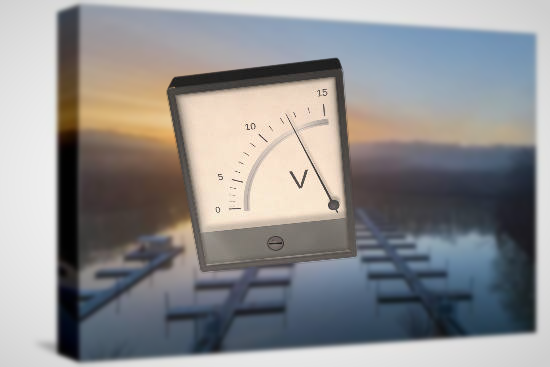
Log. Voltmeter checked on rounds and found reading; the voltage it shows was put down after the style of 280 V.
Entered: 12.5 V
